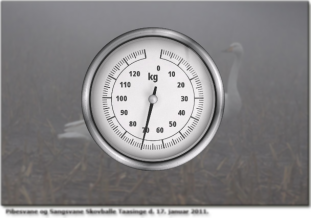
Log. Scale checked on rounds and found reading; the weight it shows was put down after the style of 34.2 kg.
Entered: 70 kg
